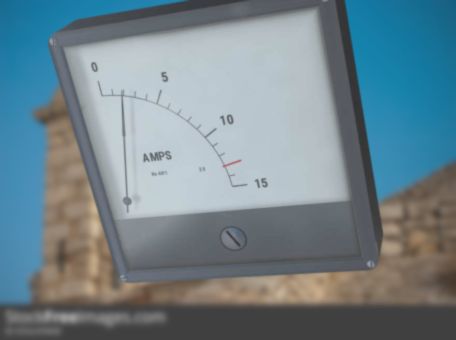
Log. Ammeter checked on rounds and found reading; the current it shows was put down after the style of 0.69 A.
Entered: 2 A
